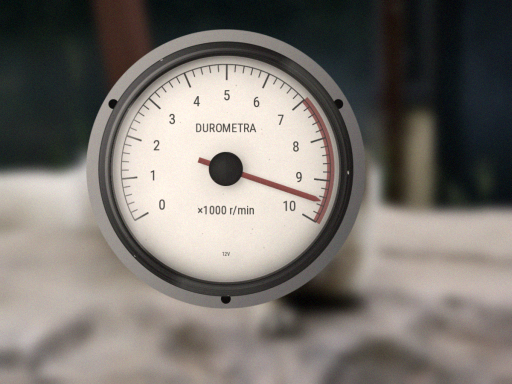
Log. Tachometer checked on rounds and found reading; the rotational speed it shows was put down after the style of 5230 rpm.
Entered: 9500 rpm
